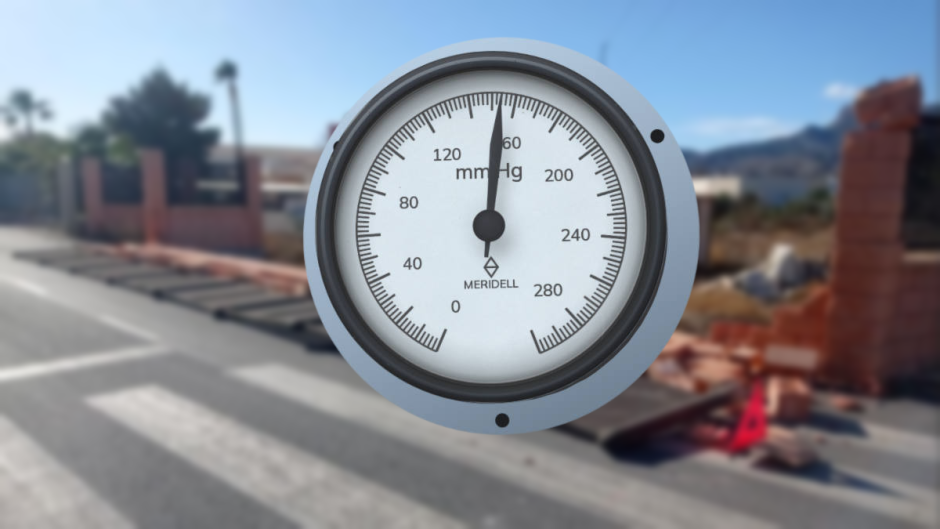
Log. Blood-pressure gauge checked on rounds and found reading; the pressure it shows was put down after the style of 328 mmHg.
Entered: 154 mmHg
